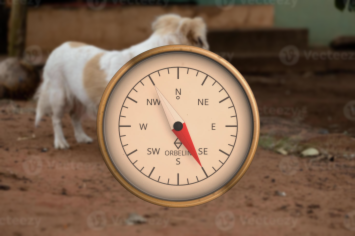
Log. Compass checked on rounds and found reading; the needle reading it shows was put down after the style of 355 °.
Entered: 150 °
